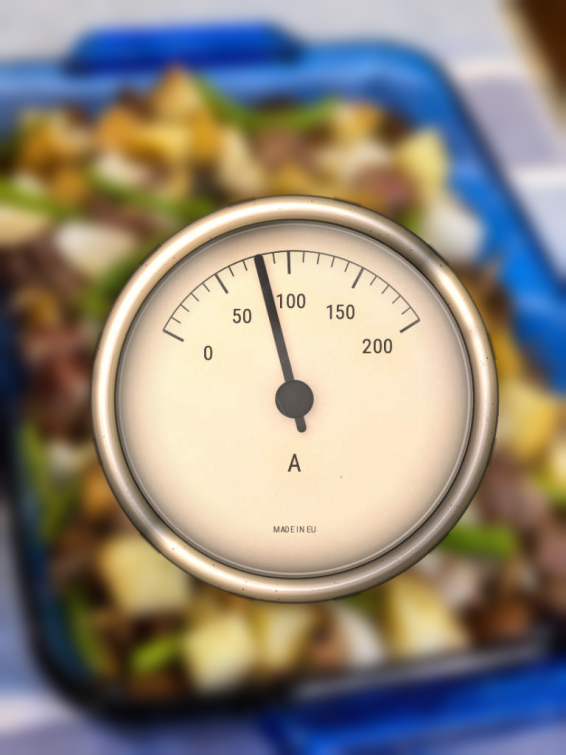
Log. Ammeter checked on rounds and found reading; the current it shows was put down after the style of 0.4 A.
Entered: 80 A
